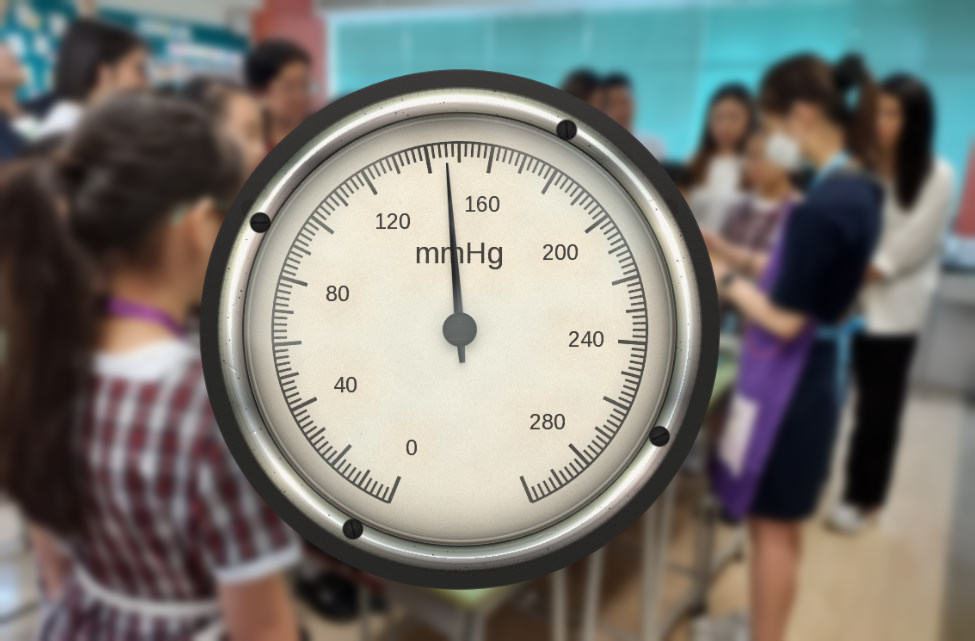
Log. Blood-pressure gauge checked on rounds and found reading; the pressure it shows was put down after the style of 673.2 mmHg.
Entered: 146 mmHg
